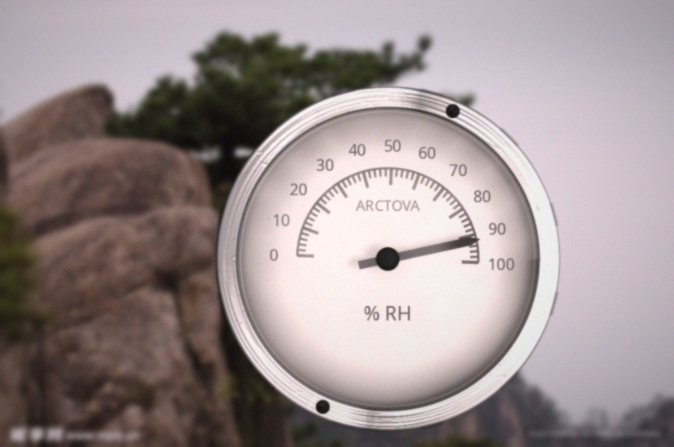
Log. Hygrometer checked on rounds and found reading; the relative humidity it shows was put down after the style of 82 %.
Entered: 92 %
